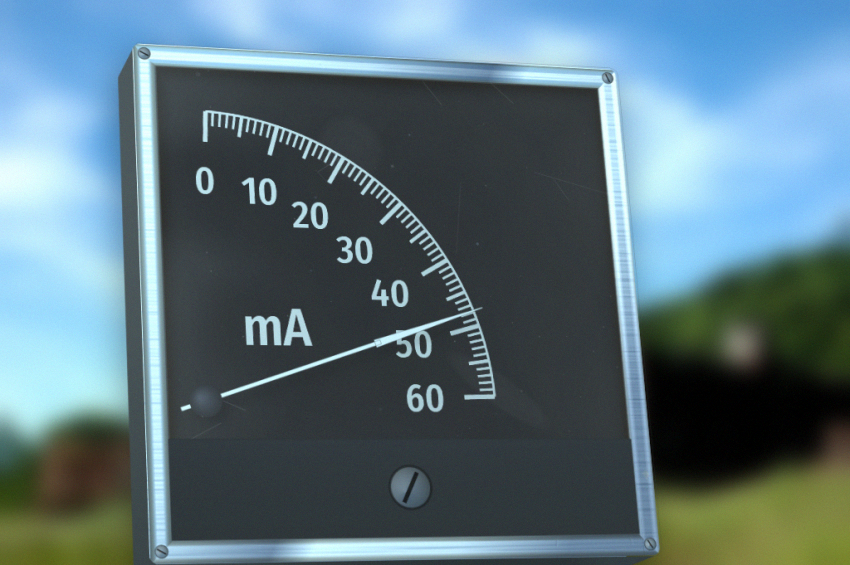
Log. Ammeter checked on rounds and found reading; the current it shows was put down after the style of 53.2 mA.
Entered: 48 mA
